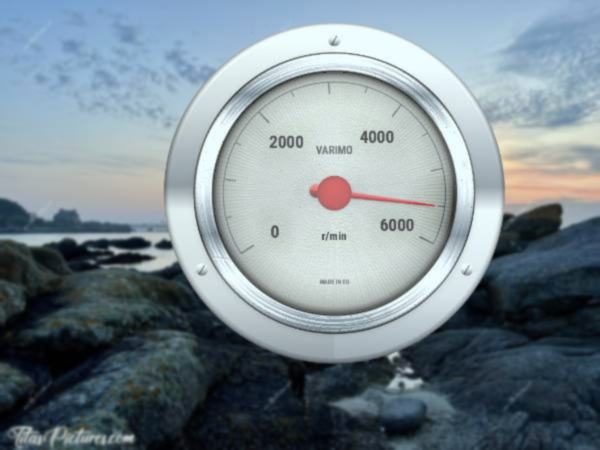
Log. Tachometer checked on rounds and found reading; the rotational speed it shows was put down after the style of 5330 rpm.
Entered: 5500 rpm
